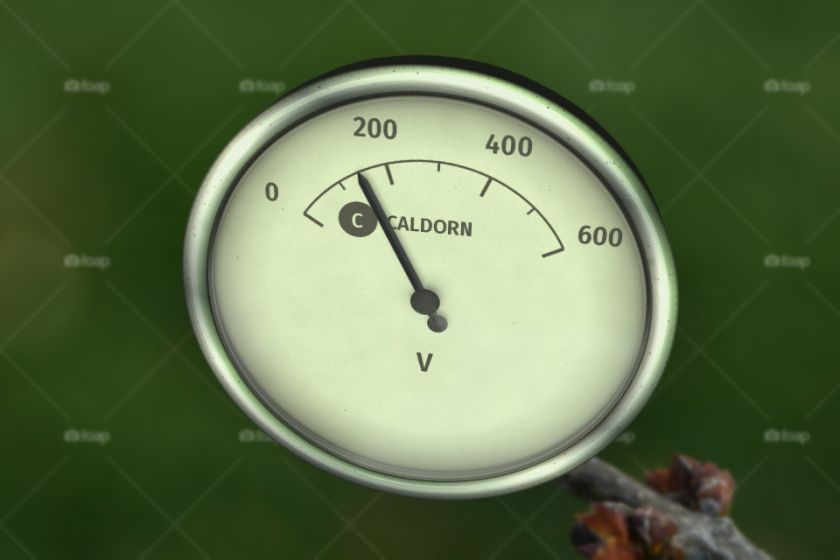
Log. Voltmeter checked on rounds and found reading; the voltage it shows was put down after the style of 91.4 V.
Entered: 150 V
